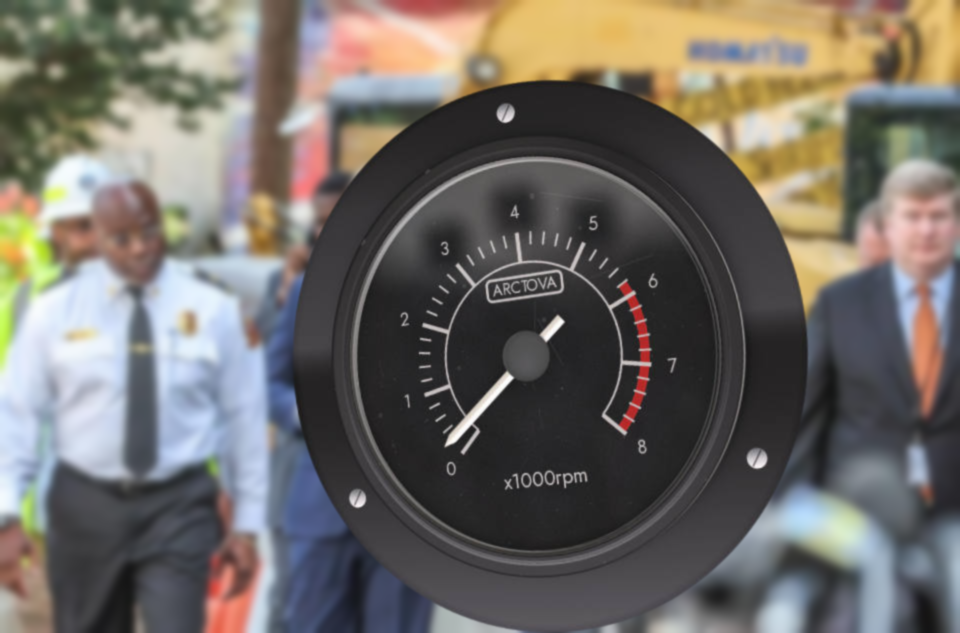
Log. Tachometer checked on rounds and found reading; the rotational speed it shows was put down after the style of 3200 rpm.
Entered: 200 rpm
